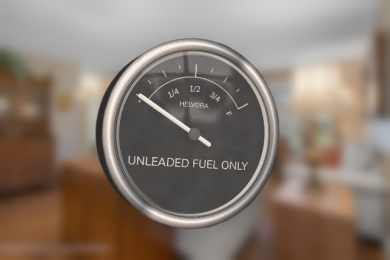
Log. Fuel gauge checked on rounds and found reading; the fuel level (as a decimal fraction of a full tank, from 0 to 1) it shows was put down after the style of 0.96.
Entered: 0
